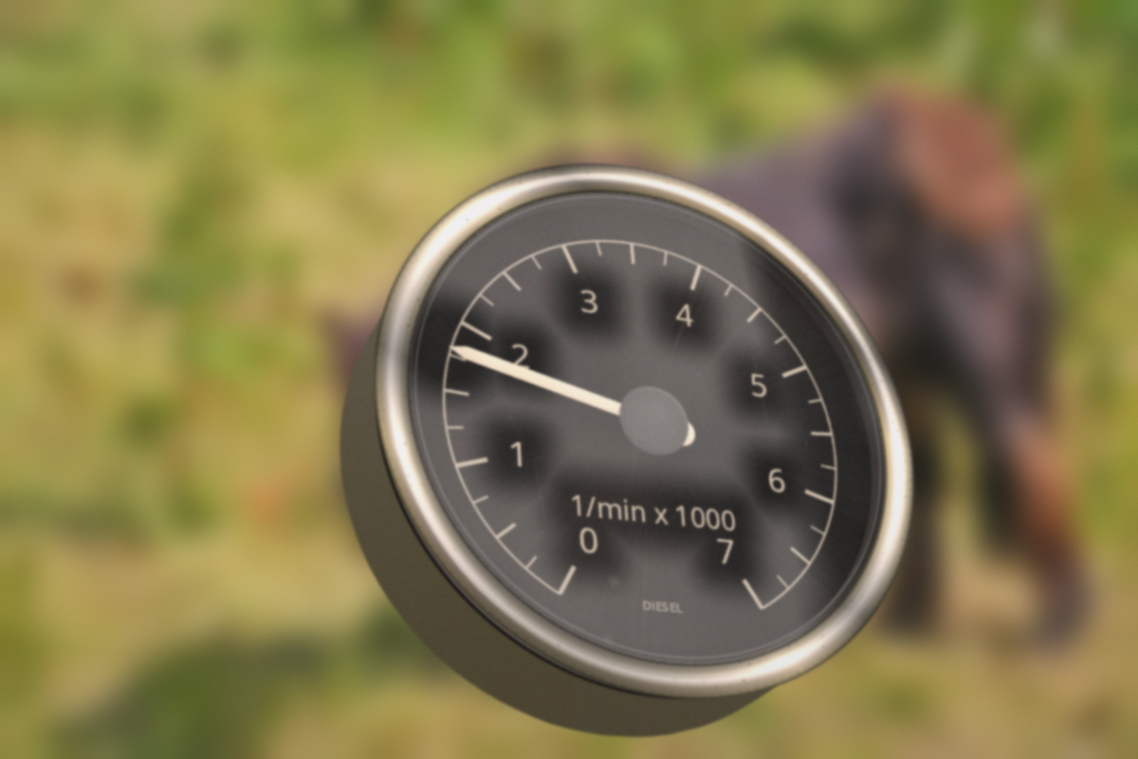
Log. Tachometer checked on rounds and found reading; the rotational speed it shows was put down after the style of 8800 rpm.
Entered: 1750 rpm
